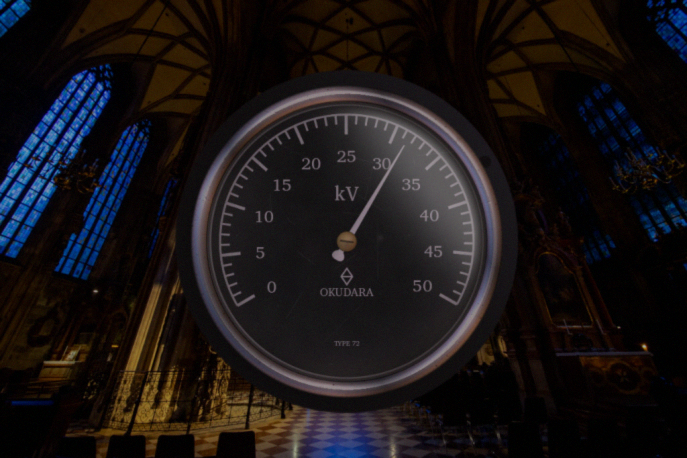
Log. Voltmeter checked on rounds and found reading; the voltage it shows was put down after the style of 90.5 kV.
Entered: 31.5 kV
